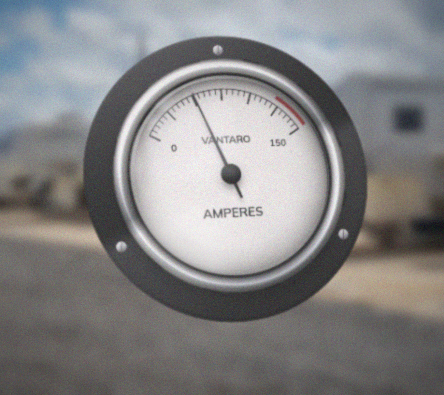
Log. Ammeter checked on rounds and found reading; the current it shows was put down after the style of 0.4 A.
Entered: 50 A
